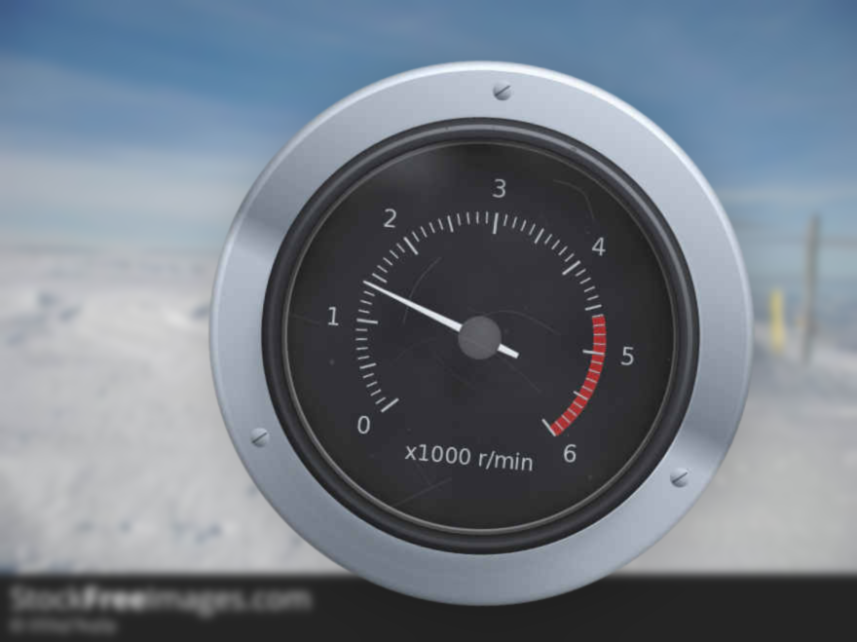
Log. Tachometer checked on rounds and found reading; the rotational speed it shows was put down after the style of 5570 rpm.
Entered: 1400 rpm
